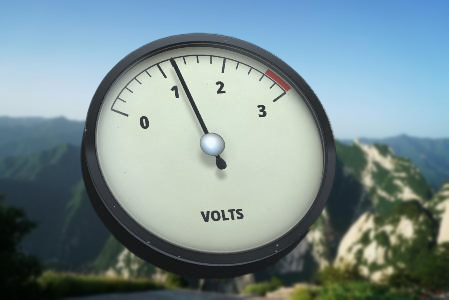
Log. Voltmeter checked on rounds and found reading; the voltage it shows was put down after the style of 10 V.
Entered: 1.2 V
